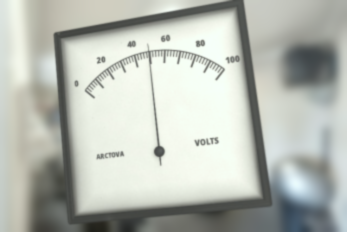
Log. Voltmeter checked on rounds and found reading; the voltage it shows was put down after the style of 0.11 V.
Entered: 50 V
